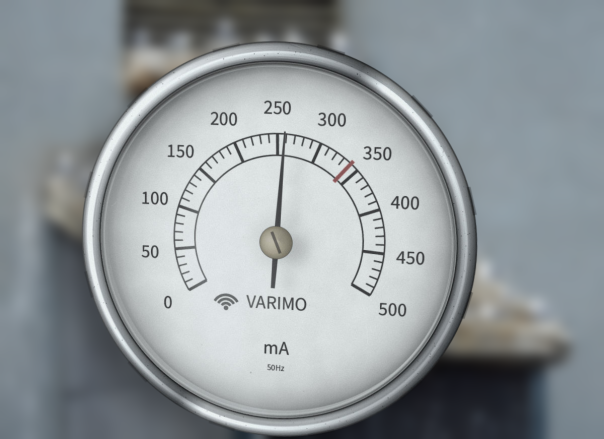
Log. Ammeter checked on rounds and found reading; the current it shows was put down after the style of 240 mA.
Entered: 260 mA
